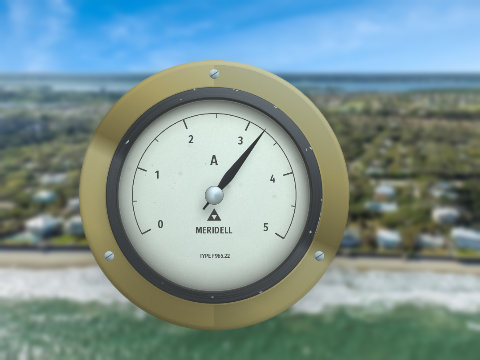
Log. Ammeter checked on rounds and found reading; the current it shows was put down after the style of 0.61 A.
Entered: 3.25 A
